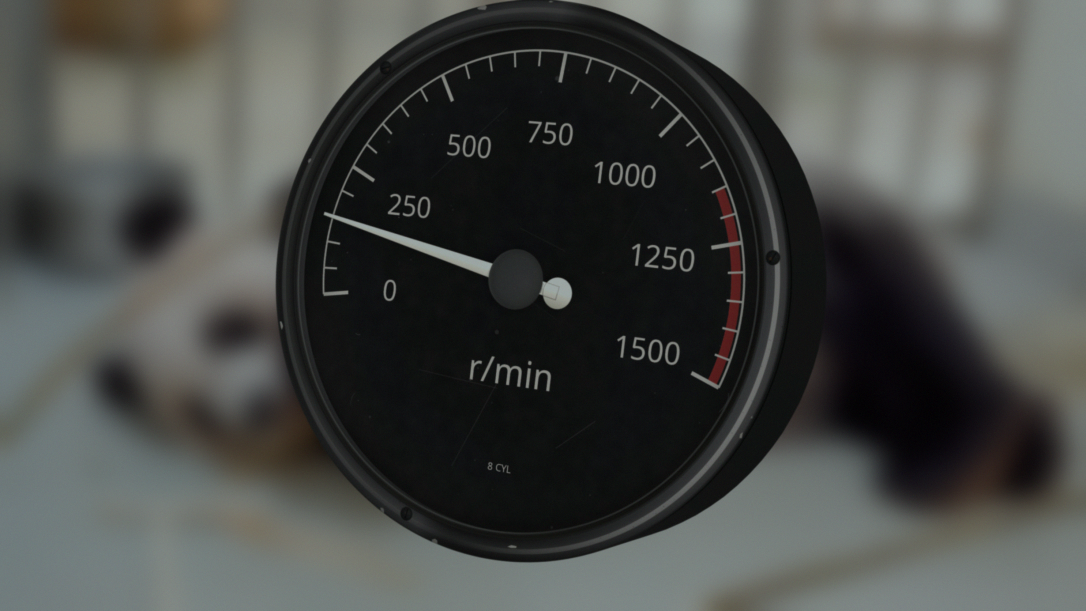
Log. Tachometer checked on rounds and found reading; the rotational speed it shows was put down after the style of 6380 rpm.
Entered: 150 rpm
